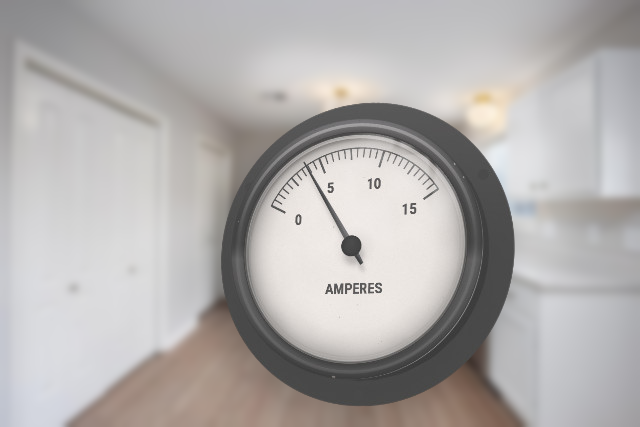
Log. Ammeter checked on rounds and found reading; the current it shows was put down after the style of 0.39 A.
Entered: 4 A
